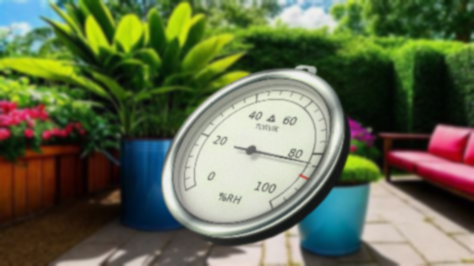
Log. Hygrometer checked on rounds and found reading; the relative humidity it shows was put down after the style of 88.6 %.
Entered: 84 %
